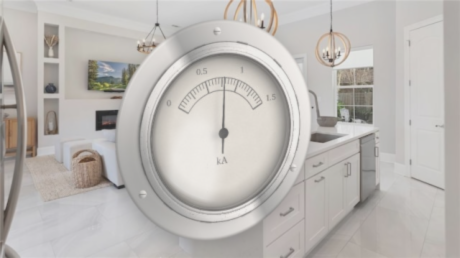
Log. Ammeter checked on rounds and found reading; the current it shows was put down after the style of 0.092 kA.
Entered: 0.75 kA
